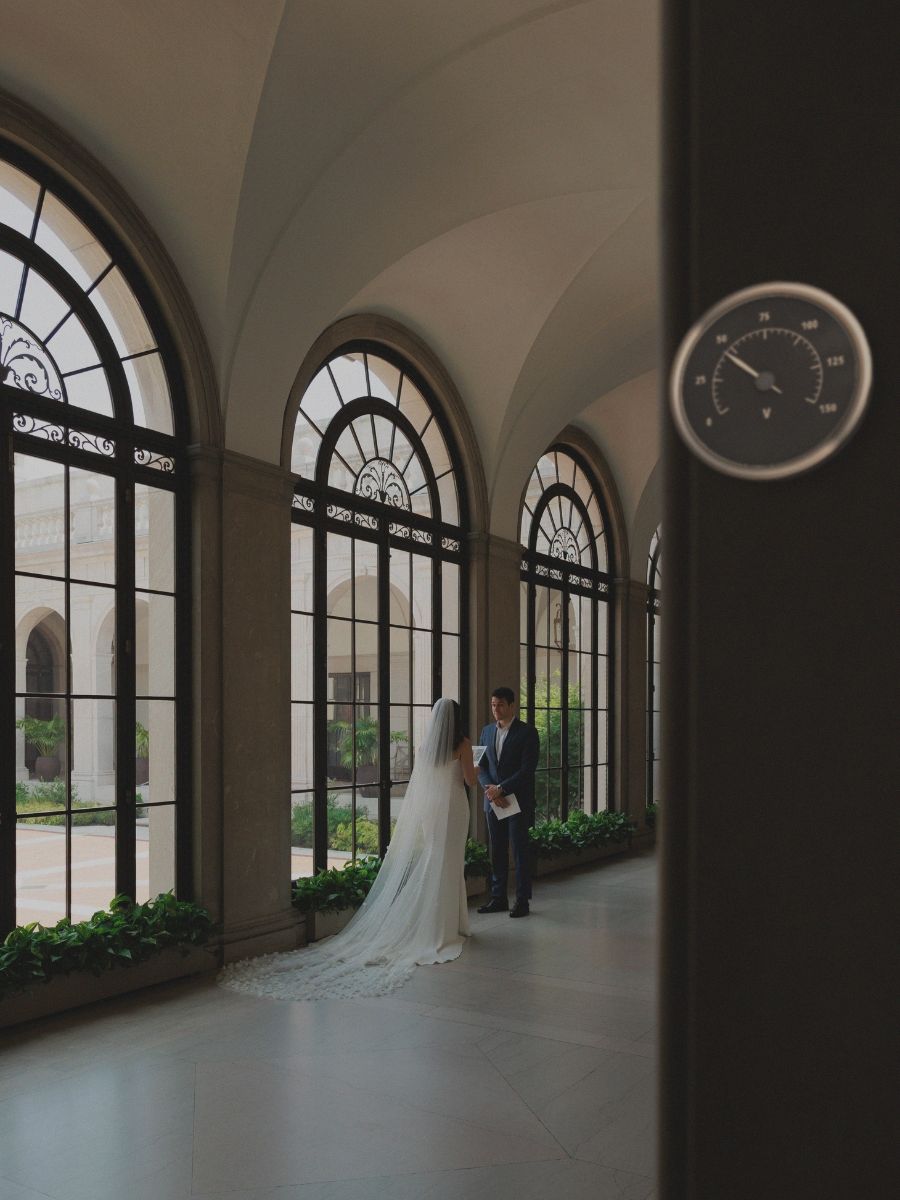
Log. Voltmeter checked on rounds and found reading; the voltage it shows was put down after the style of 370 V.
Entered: 45 V
